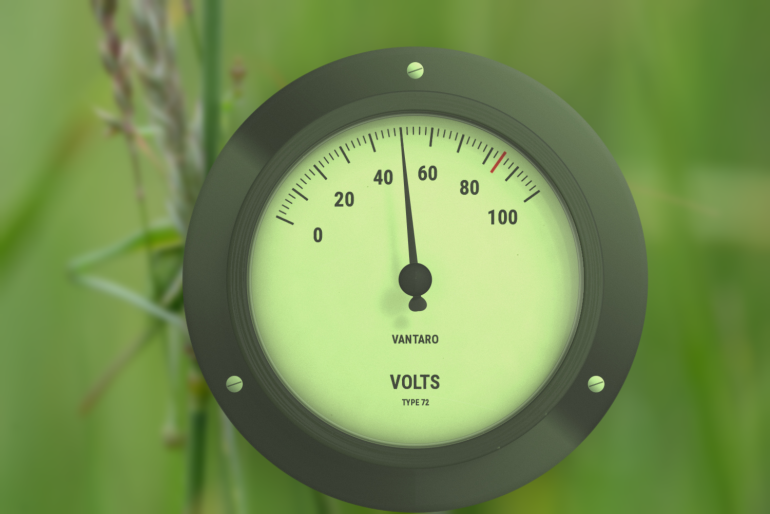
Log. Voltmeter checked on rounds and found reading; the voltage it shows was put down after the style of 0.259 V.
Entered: 50 V
